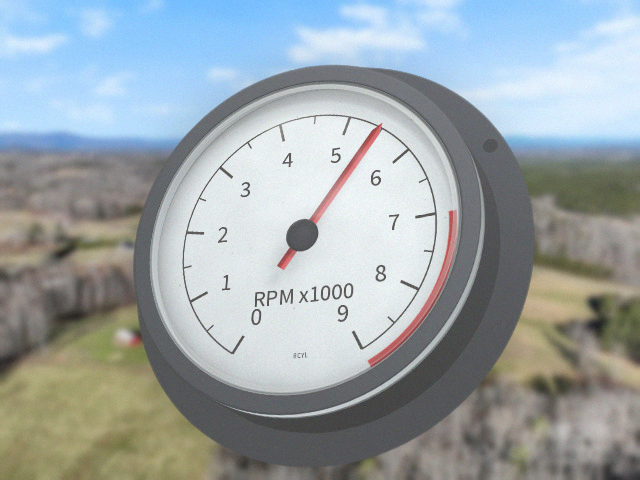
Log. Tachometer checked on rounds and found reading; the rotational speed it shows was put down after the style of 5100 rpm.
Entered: 5500 rpm
